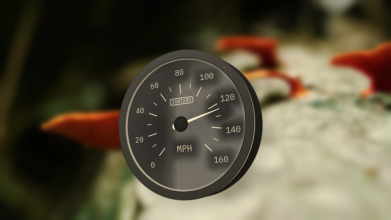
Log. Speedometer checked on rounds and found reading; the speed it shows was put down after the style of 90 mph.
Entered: 125 mph
